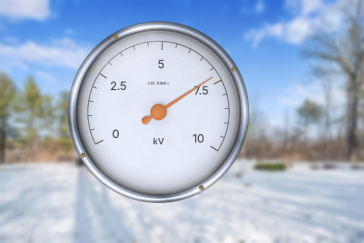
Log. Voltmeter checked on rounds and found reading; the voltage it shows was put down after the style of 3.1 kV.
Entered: 7.25 kV
